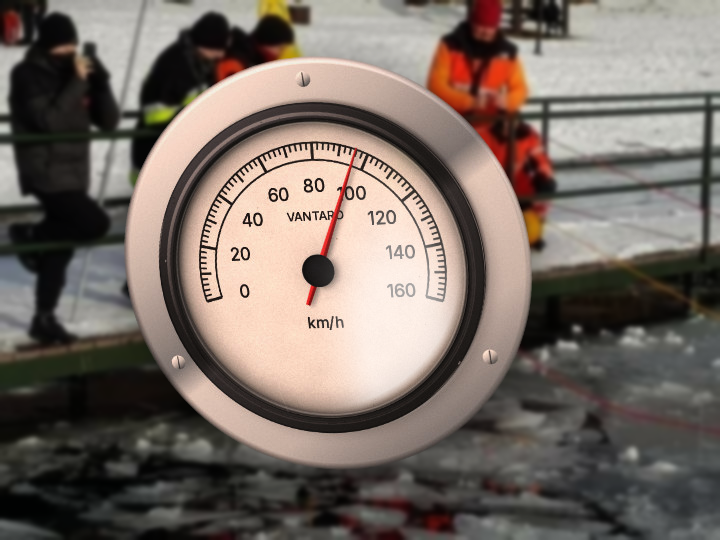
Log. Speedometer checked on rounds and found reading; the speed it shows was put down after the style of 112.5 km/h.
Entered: 96 km/h
